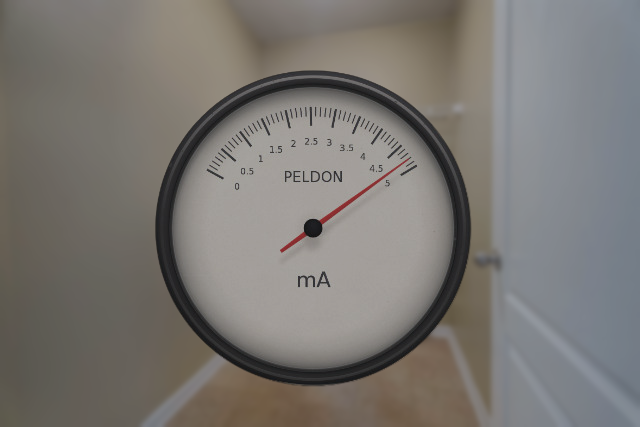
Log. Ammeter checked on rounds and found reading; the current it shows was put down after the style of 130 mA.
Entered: 4.8 mA
